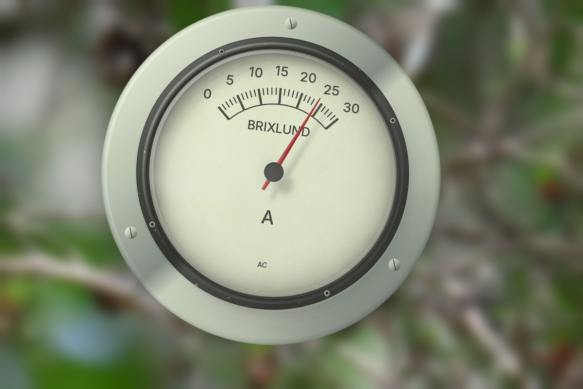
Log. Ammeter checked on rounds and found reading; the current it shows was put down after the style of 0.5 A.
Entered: 24 A
